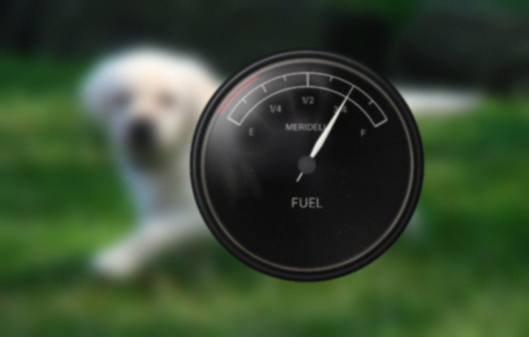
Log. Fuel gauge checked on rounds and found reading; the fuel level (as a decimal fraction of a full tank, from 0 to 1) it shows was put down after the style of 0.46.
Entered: 0.75
